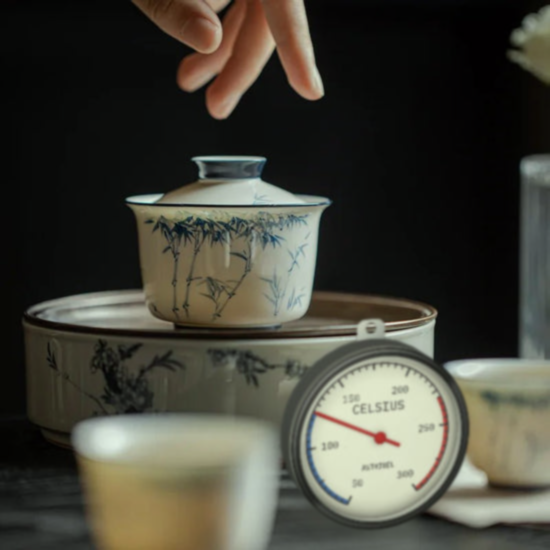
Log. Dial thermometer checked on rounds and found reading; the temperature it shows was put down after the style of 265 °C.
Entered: 125 °C
